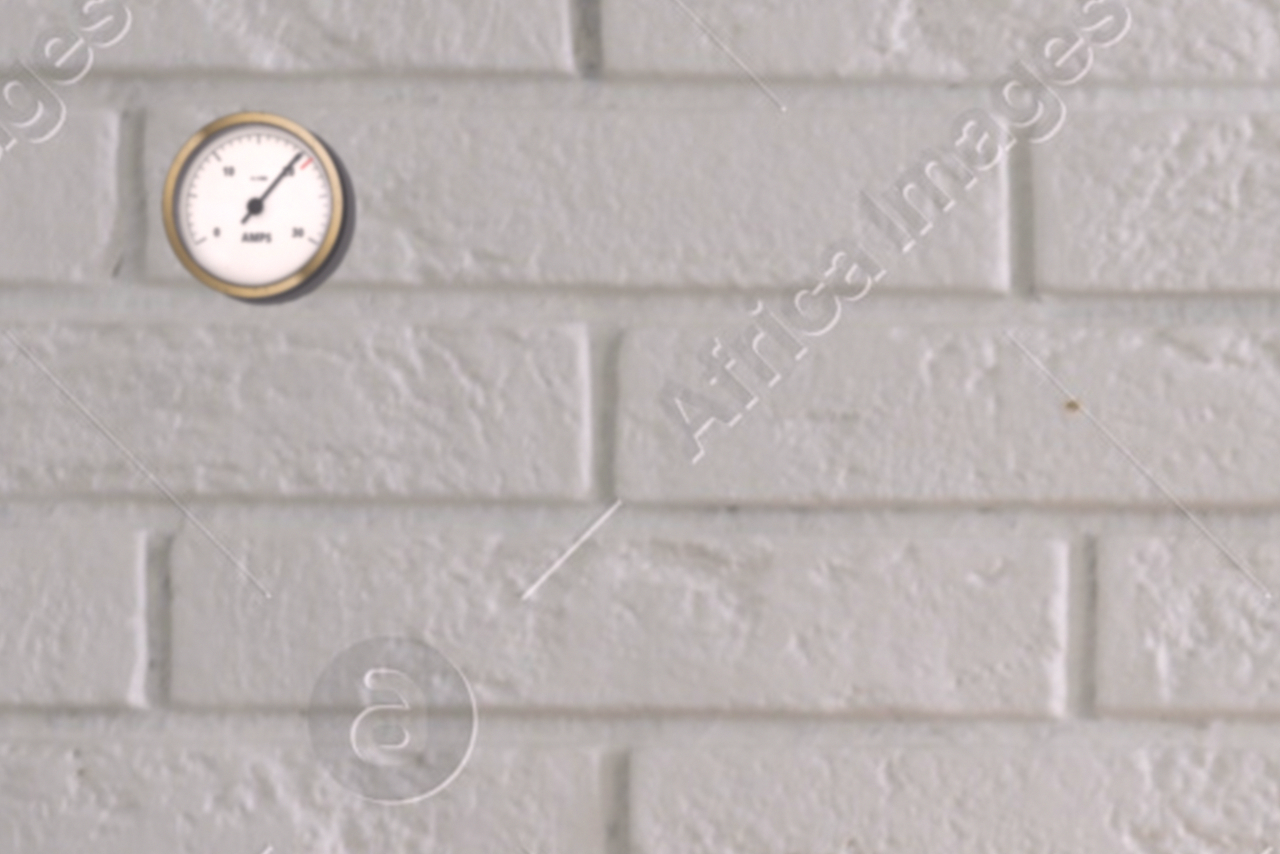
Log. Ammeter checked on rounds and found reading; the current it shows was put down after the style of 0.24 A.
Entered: 20 A
